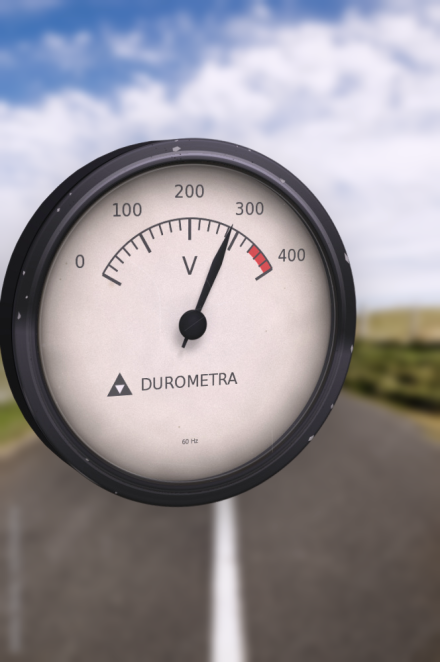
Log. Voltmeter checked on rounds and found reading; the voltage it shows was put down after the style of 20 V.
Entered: 280 V
